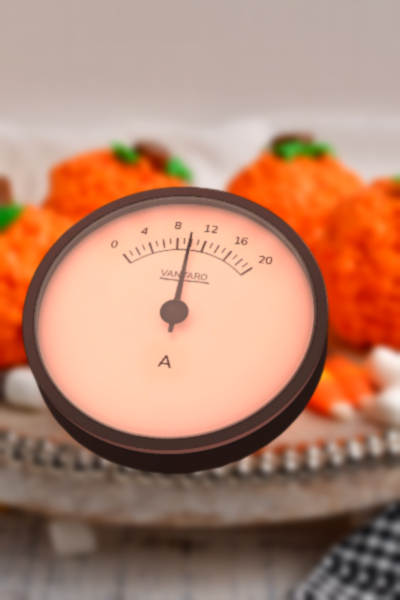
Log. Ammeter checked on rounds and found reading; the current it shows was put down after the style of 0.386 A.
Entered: 10 A
